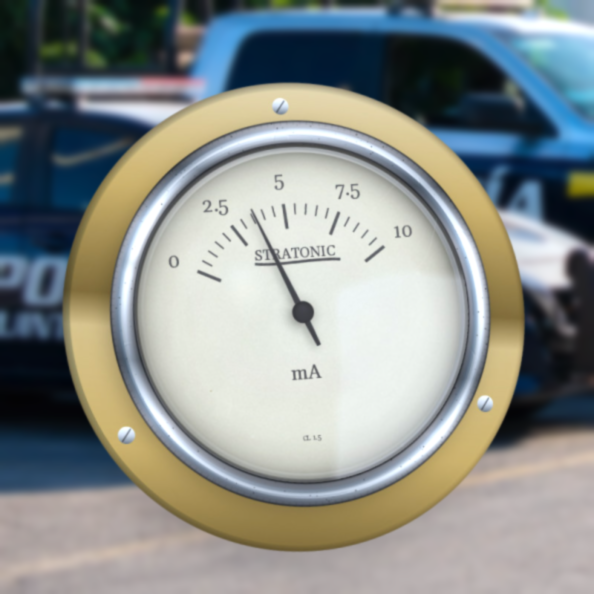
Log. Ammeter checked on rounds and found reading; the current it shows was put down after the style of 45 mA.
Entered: 3.5 mA
